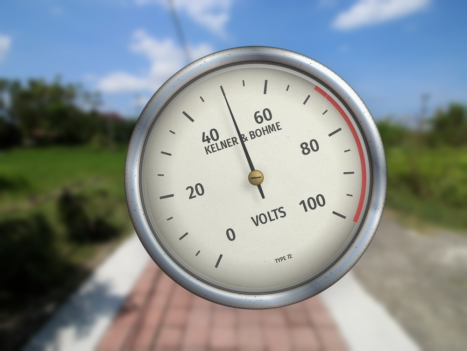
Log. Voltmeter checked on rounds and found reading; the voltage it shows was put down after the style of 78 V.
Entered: 50 V
